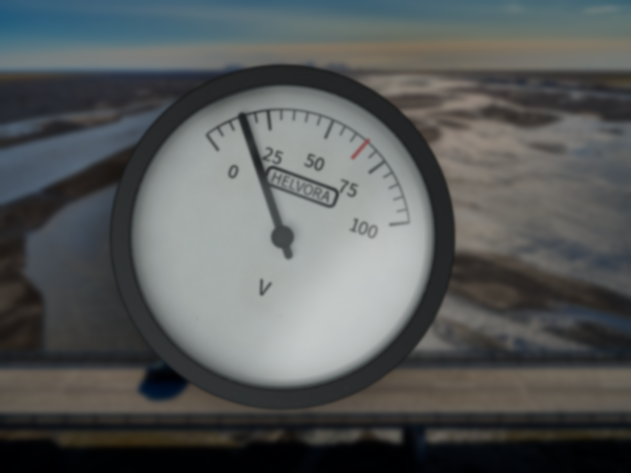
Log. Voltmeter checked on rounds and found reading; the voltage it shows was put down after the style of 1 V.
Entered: 15 V
